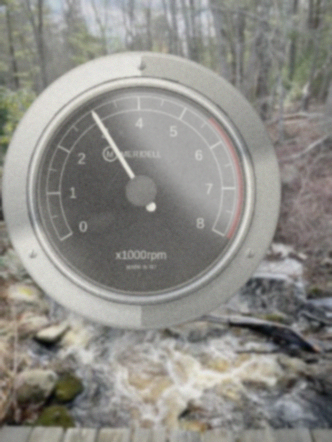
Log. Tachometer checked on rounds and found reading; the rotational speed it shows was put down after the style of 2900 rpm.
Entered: 3000 rpm
